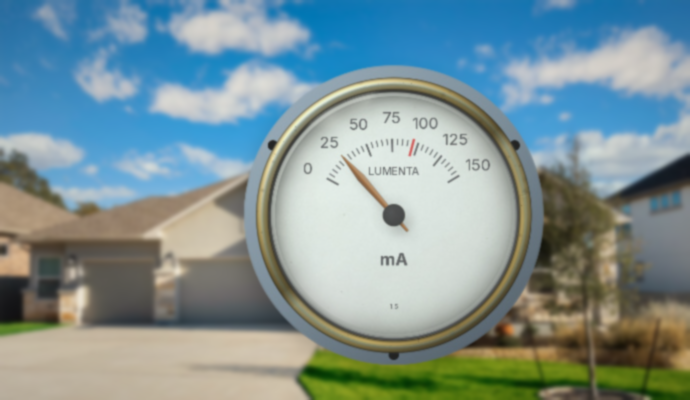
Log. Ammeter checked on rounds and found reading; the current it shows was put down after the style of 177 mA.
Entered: 25 mA
